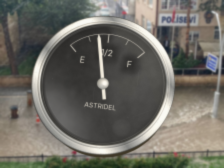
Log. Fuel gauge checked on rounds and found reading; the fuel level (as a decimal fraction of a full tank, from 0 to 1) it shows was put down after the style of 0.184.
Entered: 0.375
